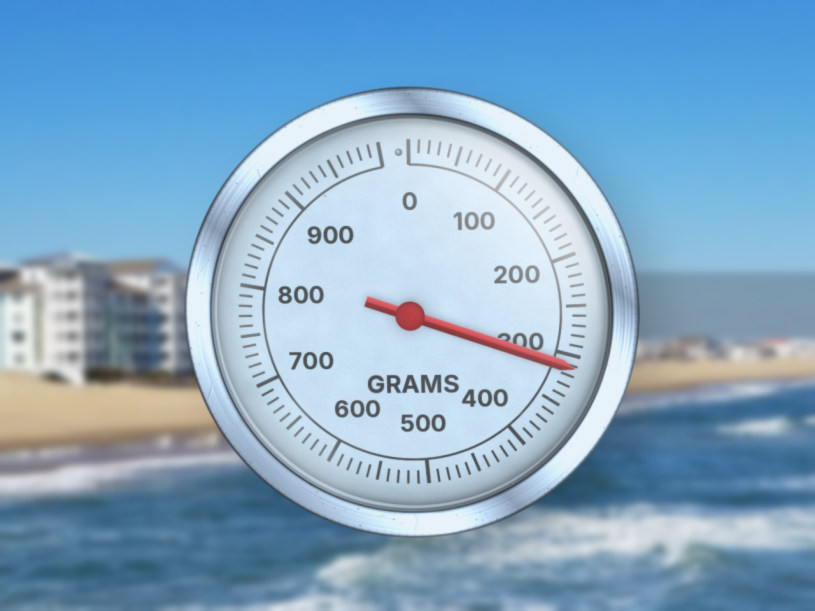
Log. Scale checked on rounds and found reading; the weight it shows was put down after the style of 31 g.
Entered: 310 g
